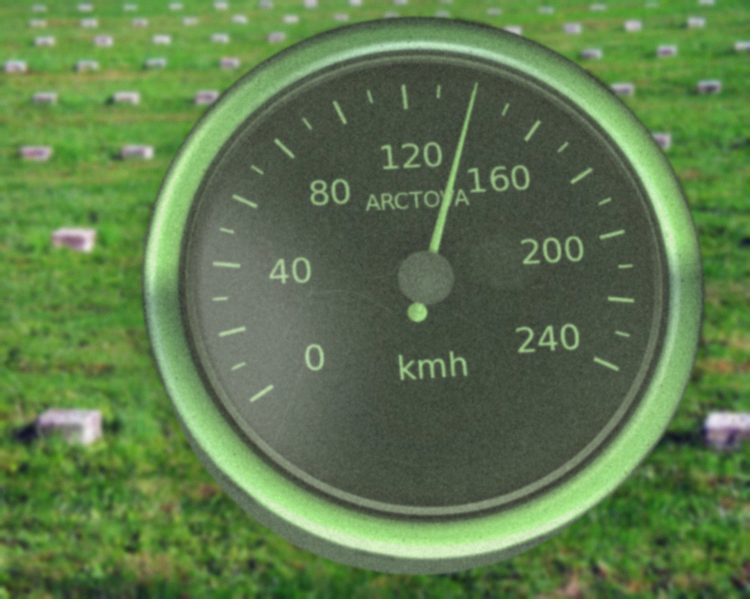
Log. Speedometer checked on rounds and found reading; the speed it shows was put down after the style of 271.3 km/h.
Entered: 140 km/h
